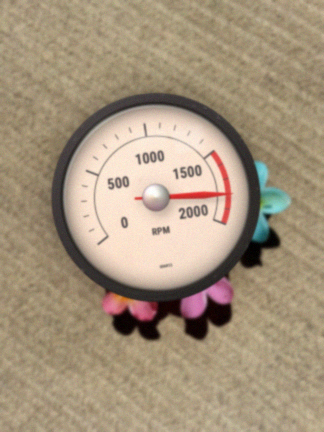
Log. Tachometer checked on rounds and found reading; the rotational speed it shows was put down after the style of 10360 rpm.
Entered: 1800 rpm
